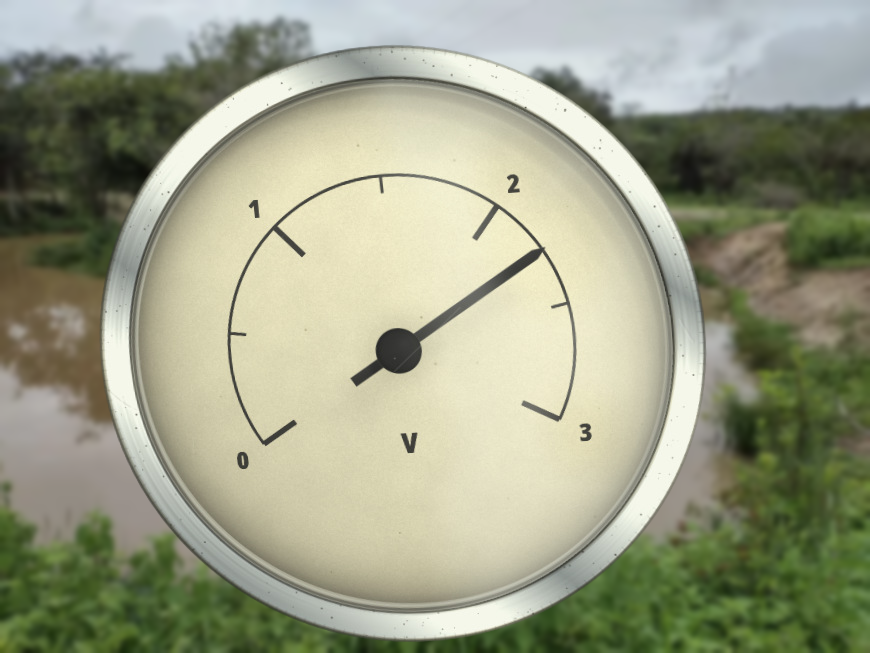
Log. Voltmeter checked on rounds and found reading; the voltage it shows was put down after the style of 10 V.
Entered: 2.25 V
